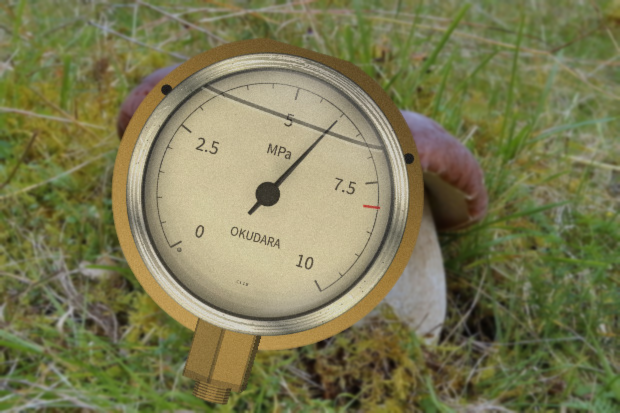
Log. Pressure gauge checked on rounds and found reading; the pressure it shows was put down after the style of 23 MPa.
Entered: 6 MPa
